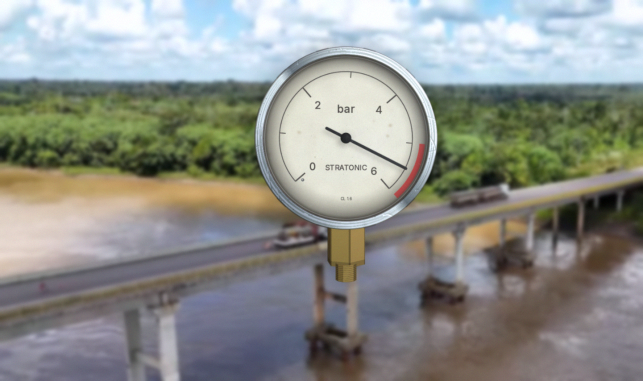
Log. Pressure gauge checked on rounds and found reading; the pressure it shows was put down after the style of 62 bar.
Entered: 5.5 bar
